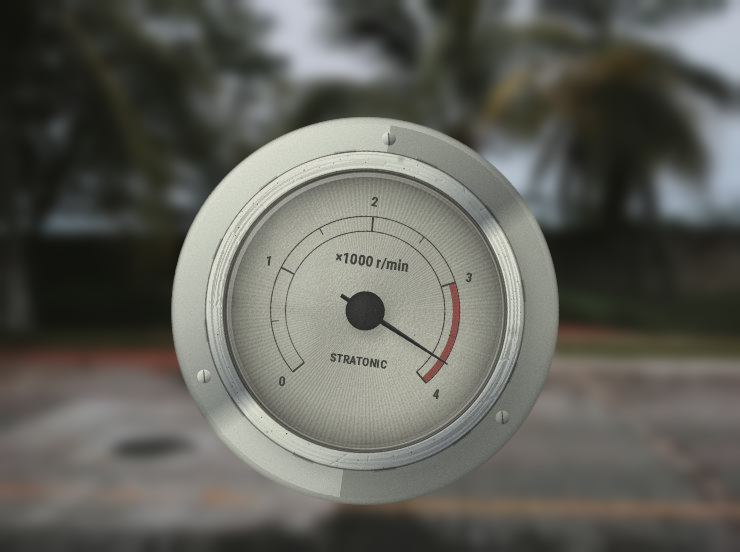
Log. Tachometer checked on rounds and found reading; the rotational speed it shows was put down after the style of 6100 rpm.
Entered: 3750 rpm
